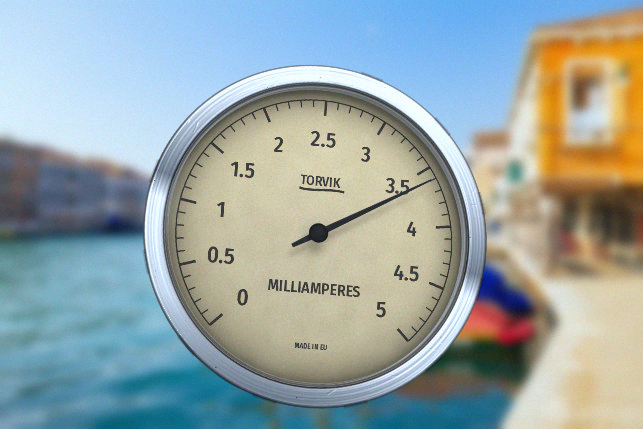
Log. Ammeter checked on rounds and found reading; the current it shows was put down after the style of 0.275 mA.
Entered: 3.6 mA
